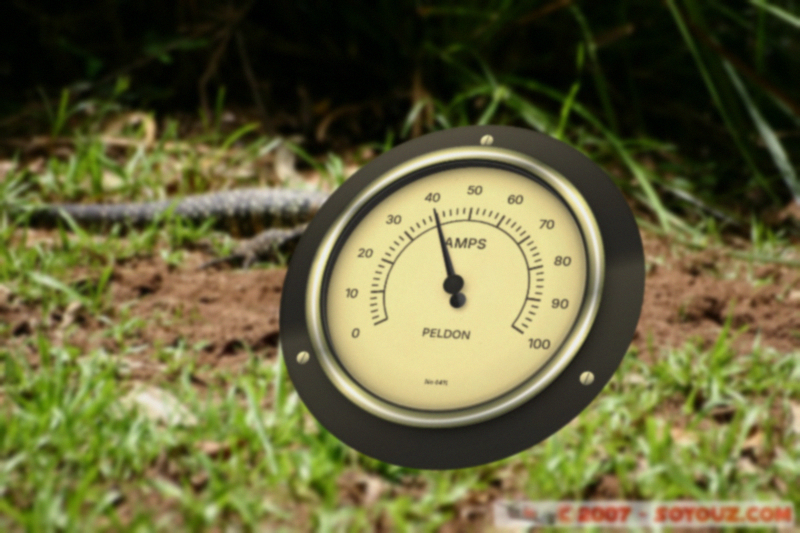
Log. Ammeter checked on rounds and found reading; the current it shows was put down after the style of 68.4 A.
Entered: 40 A
